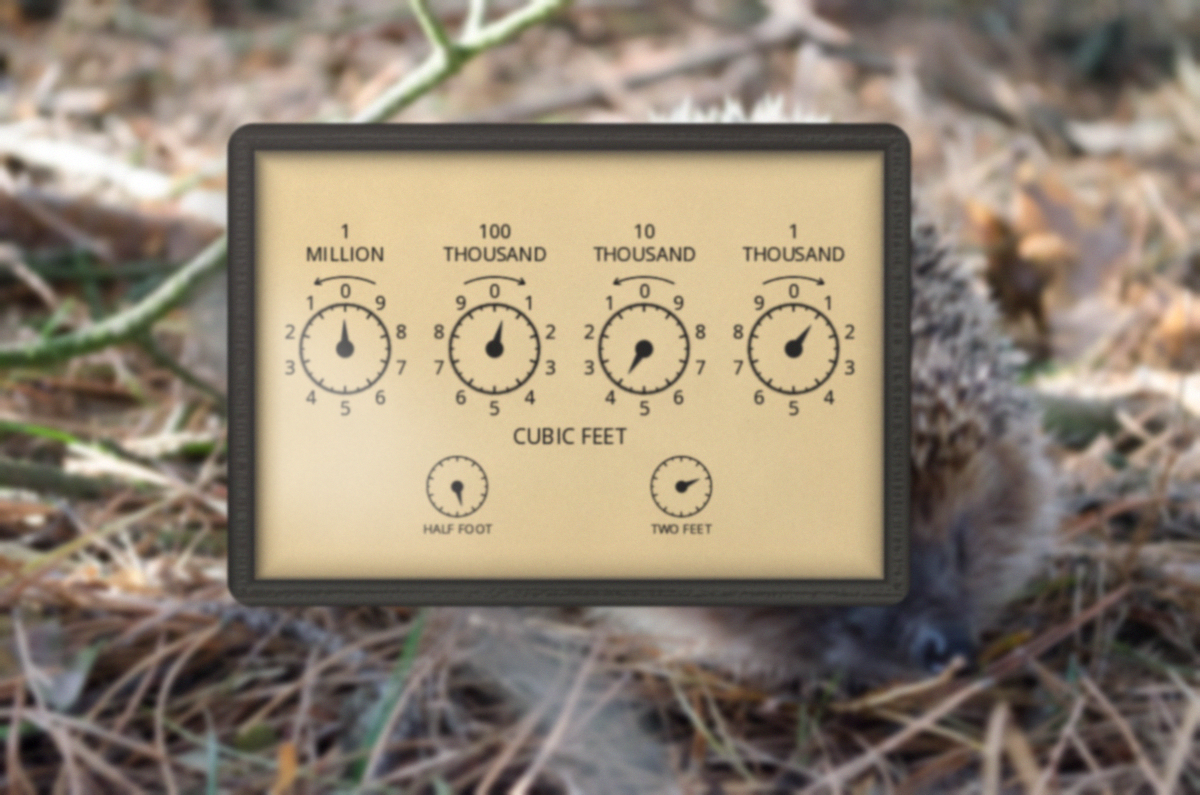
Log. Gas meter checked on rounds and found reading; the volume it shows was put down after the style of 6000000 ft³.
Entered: 4100 ft³
